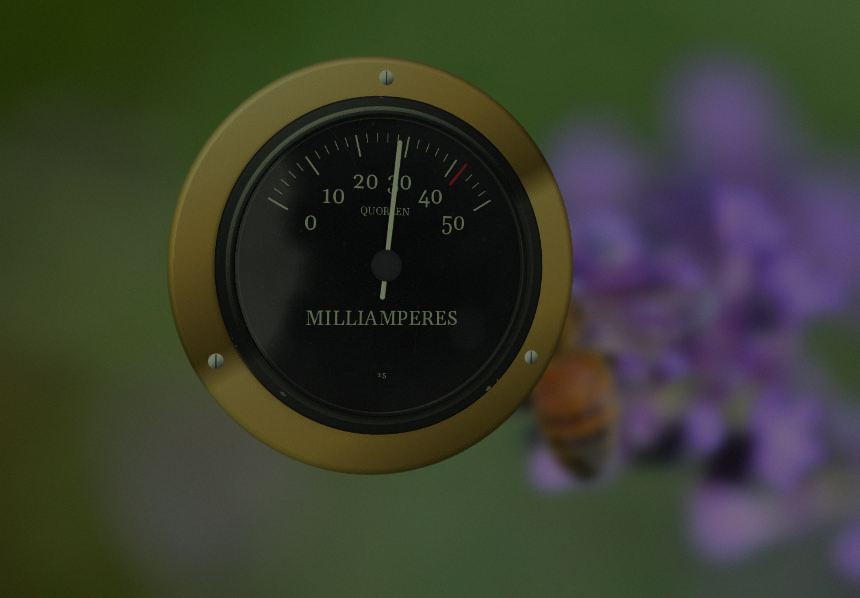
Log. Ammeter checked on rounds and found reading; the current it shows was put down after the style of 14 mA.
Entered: 28 mA
